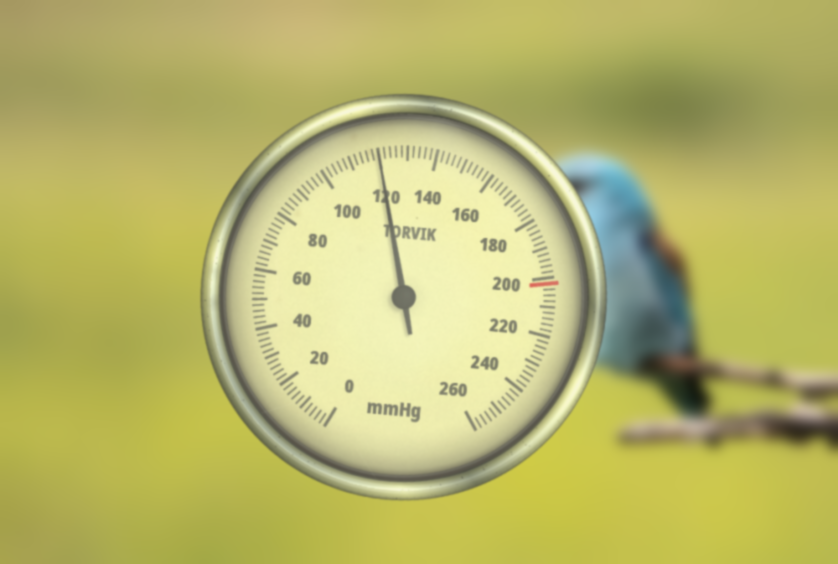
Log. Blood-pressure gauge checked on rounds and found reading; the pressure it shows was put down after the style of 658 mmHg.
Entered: 120 mmHg
